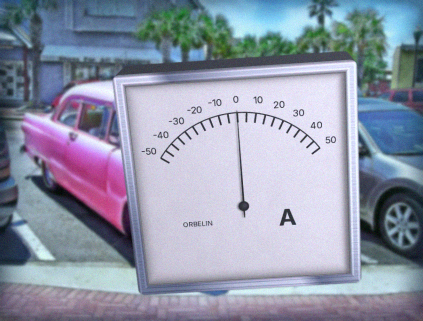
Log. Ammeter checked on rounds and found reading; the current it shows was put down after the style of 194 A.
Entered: 0 A
